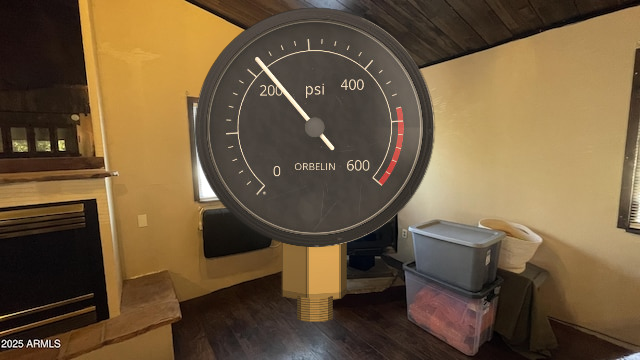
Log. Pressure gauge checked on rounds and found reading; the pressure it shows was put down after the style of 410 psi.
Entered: 220 psi
